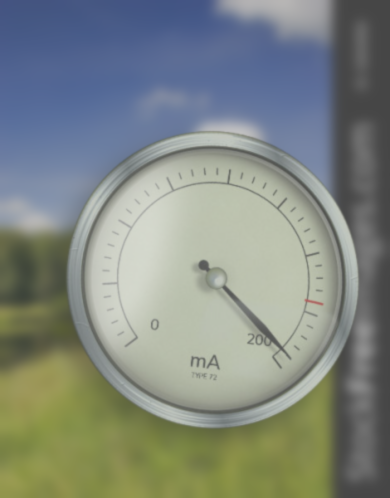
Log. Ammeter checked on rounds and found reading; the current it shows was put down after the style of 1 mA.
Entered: 195 mA
